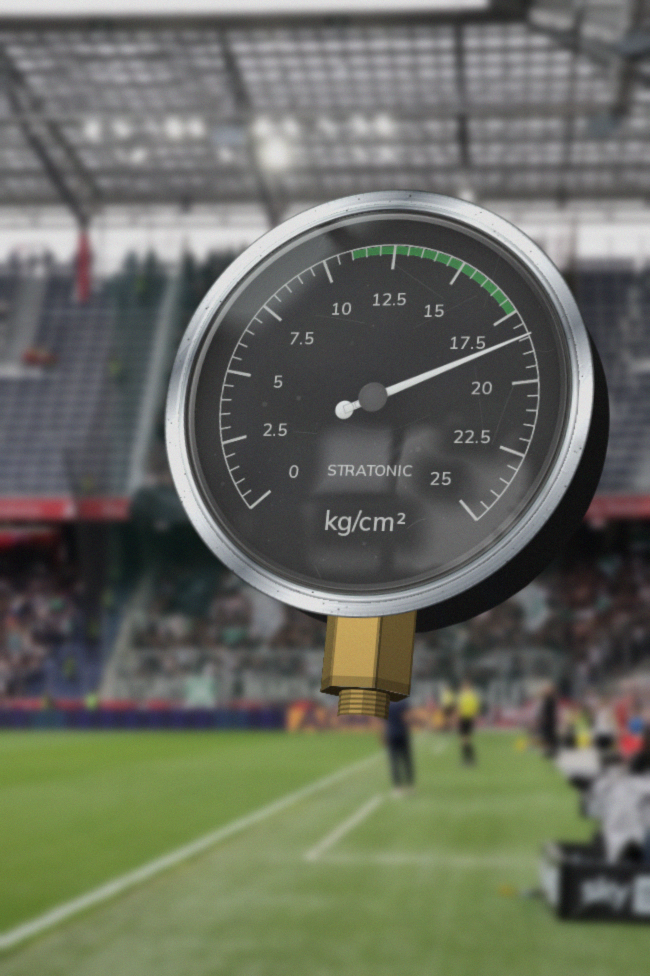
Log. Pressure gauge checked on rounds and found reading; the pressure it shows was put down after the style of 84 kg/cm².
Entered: 18.5 kg/cm²
